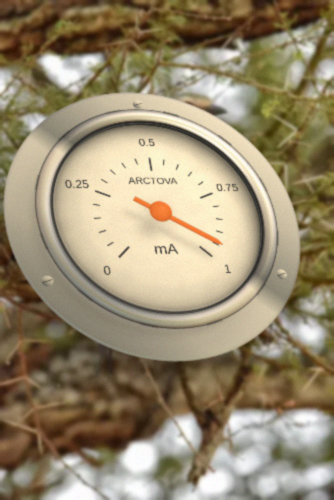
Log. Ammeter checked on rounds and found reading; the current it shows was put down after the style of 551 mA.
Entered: 0.95 mA
